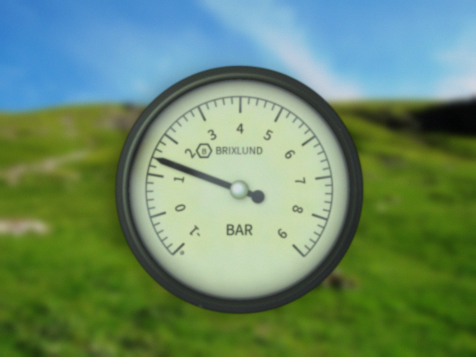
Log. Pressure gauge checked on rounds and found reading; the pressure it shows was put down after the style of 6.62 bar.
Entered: 1.4 bar
